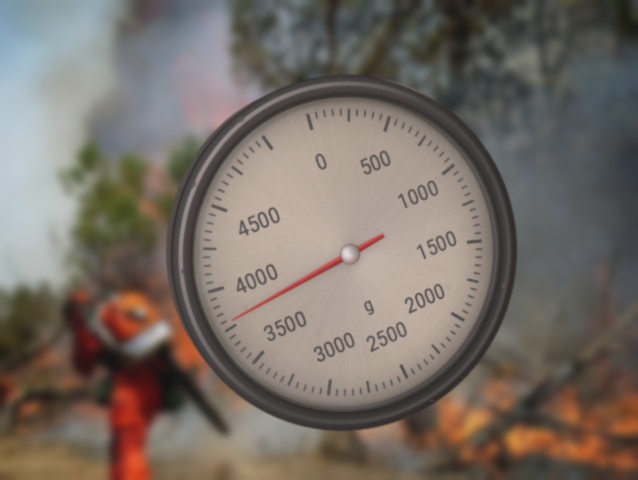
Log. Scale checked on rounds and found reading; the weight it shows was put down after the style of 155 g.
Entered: 3800 g
